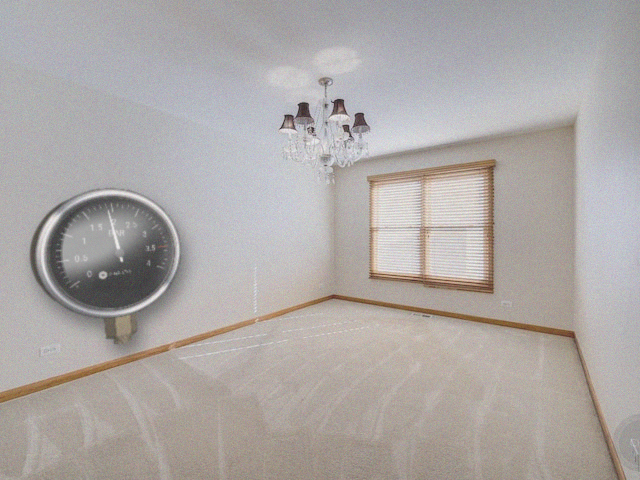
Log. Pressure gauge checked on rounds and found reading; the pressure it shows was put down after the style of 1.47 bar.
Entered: 1.9 bar
